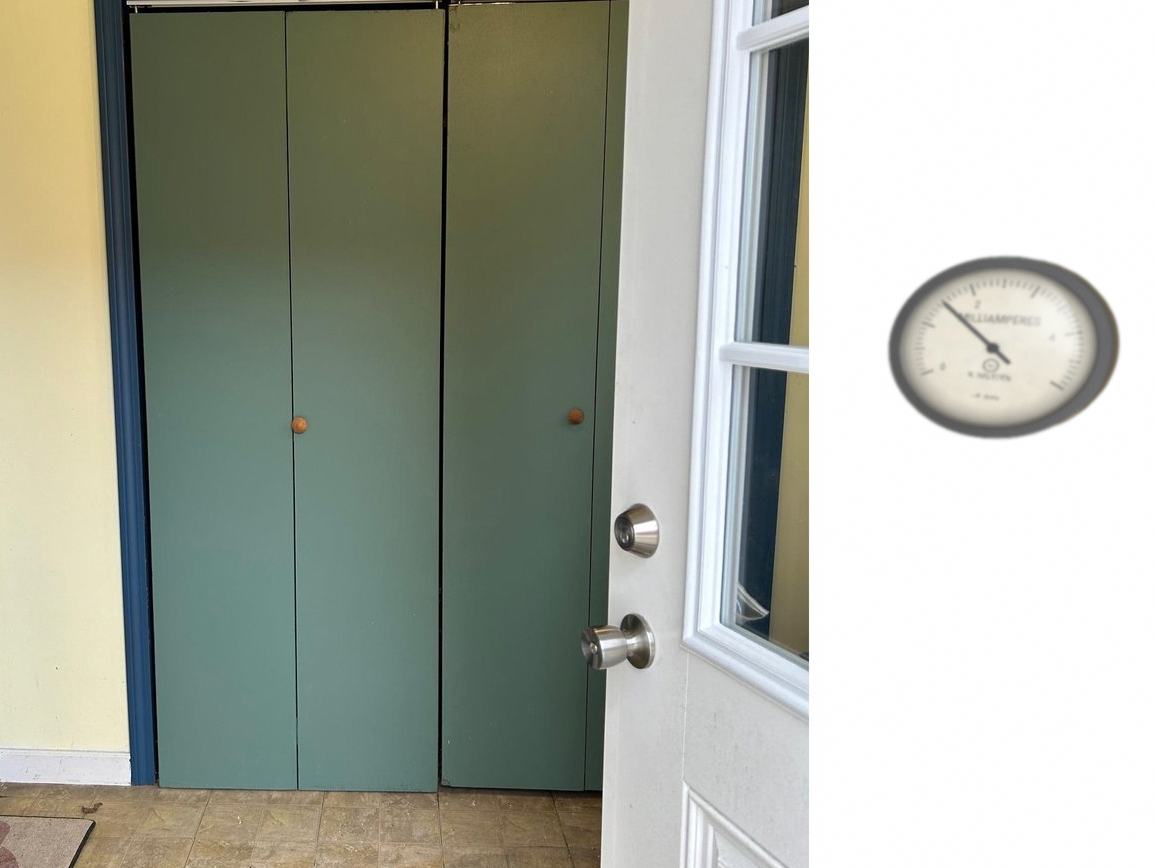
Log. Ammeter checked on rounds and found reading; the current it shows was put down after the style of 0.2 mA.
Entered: 1.5 mA
